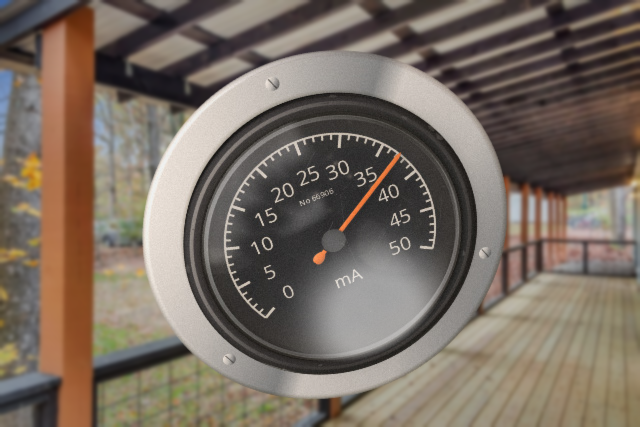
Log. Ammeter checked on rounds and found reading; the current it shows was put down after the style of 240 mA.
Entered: 37 mA
